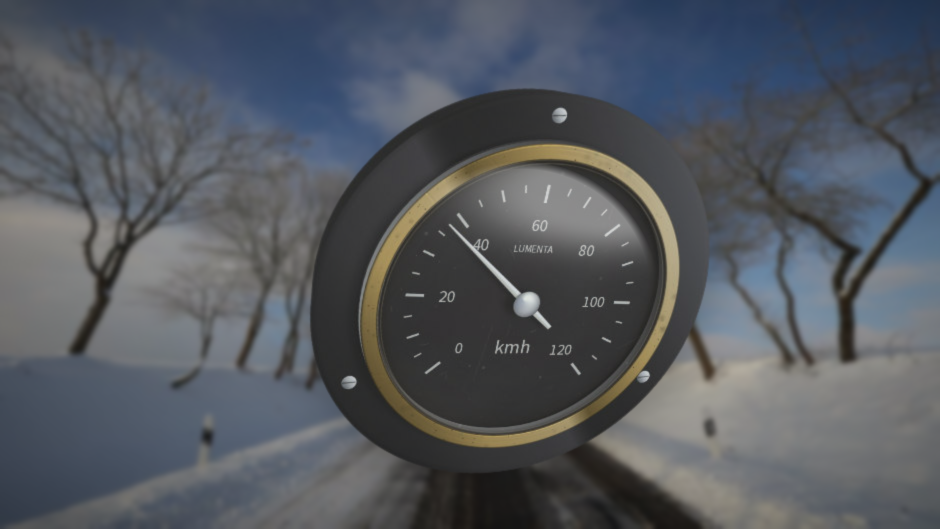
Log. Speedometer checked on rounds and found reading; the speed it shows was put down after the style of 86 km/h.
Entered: 37.5 km/h
